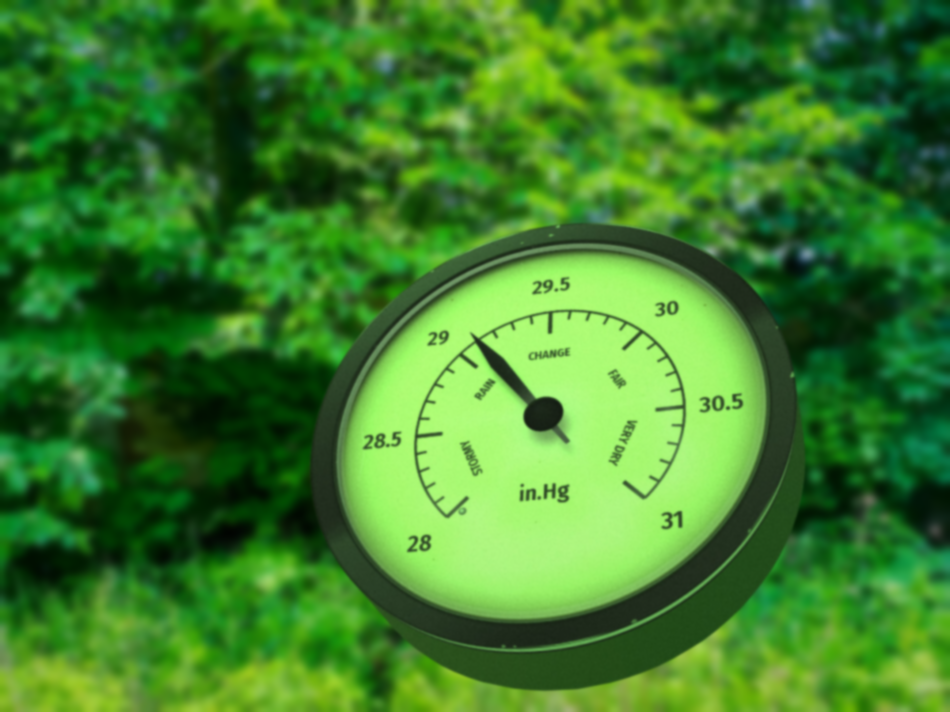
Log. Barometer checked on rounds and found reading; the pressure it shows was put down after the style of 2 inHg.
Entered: 29.1 inHg
